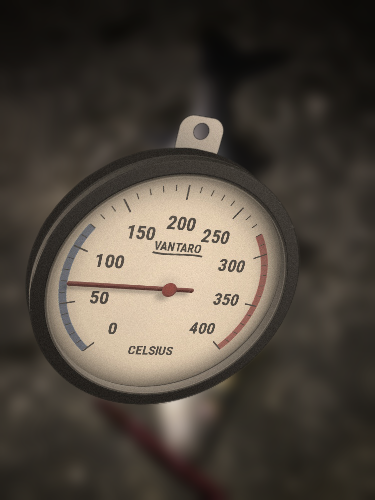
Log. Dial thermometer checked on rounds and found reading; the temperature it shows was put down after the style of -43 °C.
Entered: 70 °C
